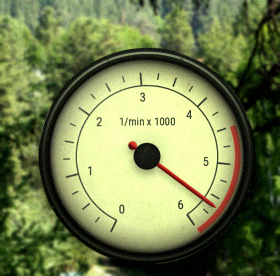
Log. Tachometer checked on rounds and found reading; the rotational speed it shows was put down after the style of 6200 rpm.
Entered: 5625 rpm
